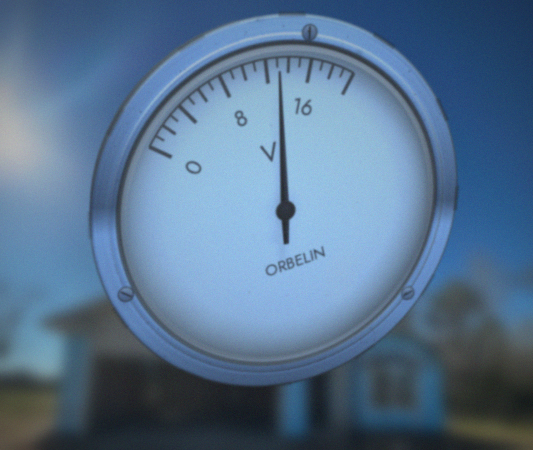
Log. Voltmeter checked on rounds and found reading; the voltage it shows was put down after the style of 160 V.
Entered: 13 V
